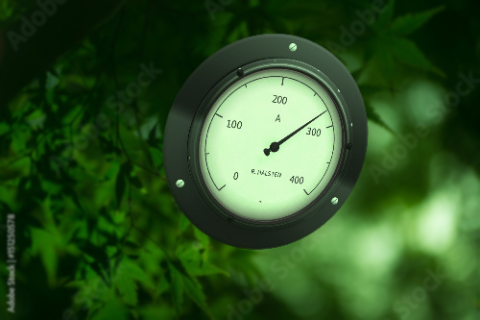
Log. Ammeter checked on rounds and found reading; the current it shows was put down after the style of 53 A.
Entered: 275 A
